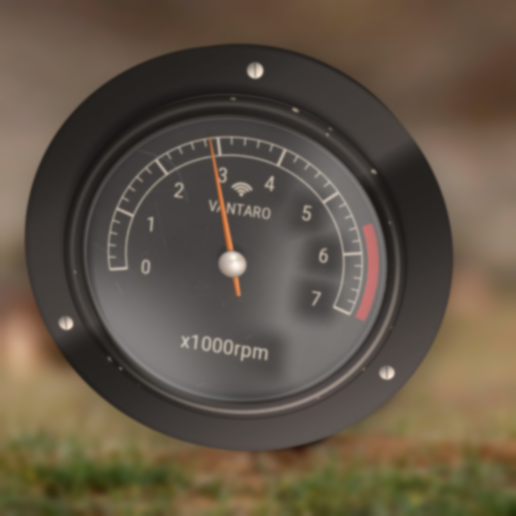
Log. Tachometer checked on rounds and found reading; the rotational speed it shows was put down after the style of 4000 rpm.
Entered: 2900 rpm
